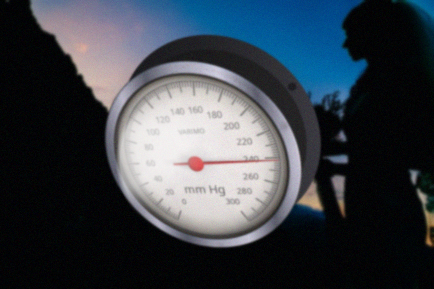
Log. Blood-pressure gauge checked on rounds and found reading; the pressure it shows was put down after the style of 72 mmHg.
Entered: 240 mmHg
